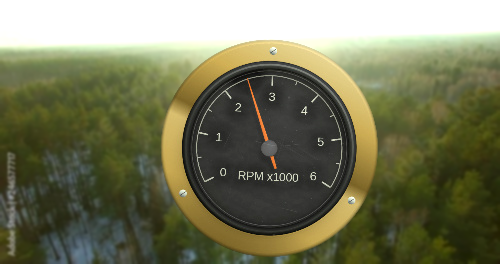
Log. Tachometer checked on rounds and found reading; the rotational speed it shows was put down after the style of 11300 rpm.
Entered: 2500 rpm
